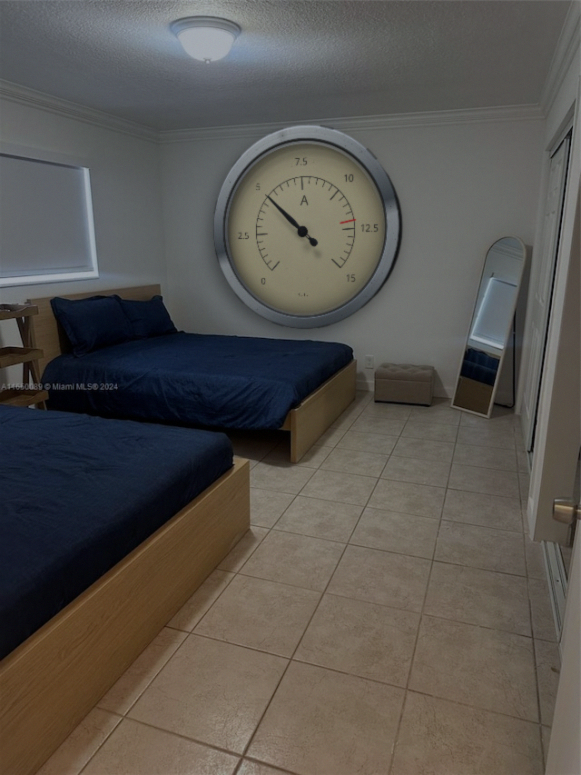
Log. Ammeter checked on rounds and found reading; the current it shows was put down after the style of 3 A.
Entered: 5 A
